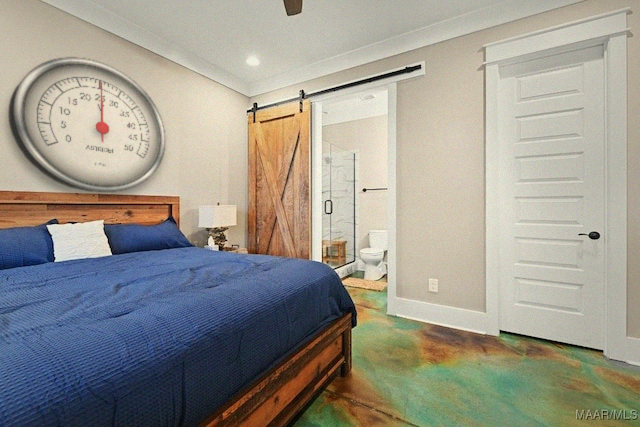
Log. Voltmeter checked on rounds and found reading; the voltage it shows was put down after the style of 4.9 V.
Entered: 25 V
